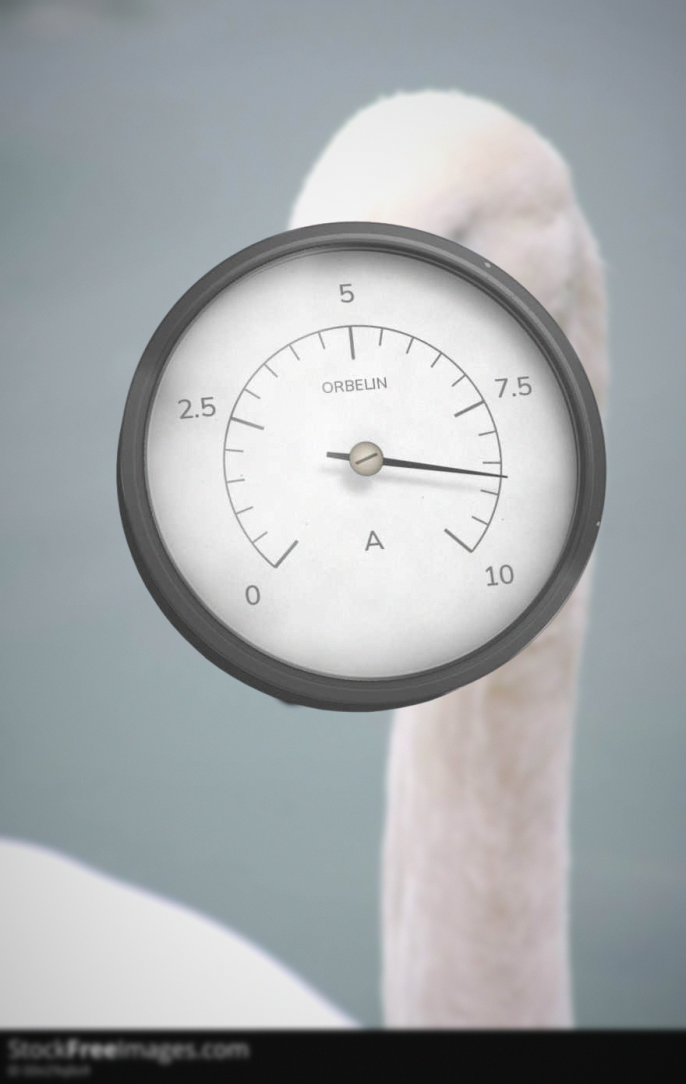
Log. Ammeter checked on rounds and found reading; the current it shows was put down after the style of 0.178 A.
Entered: 8.75 A
